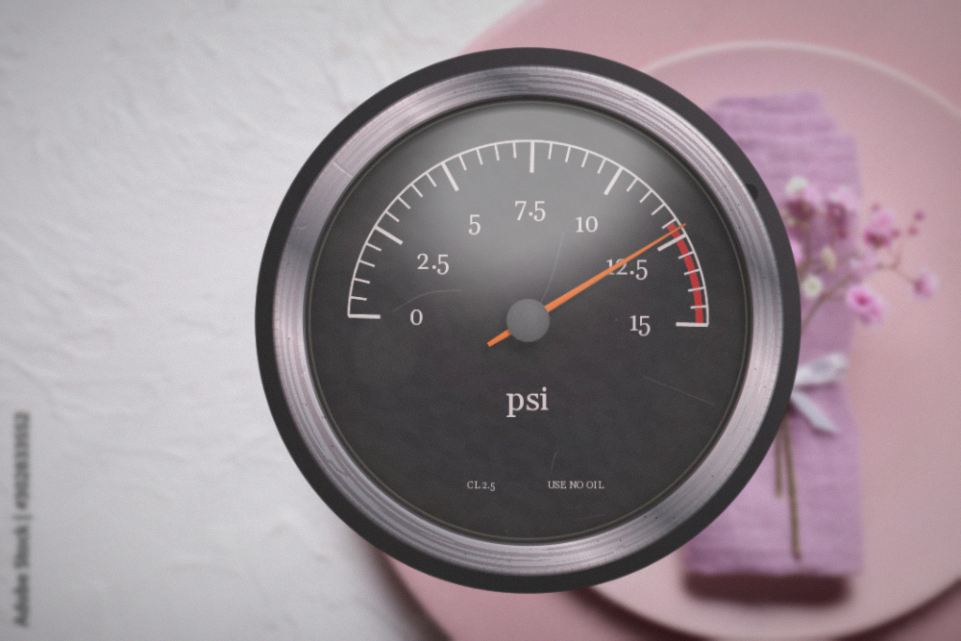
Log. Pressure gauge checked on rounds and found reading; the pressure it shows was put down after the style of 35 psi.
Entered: 12.25 psi
